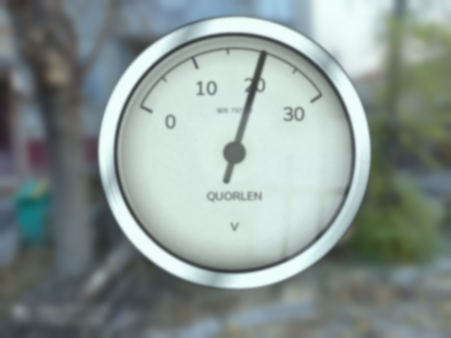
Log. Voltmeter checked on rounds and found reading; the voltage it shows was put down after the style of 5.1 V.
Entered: 20 V
